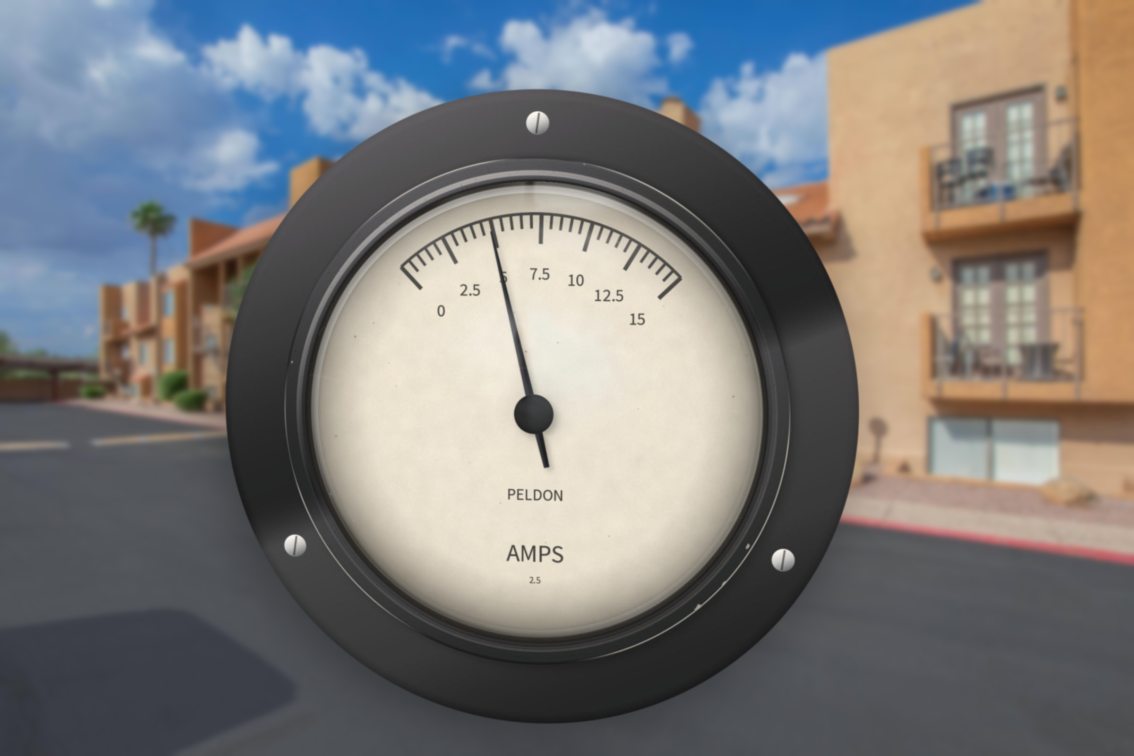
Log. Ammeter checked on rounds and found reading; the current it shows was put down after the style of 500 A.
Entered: 5 A
